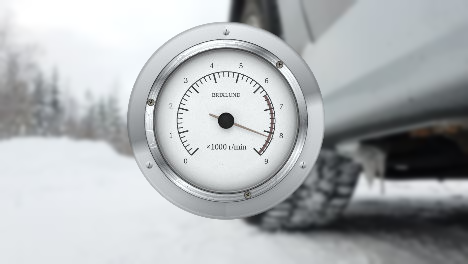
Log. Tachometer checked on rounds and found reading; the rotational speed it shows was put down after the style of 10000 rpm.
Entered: 8200 rpm
